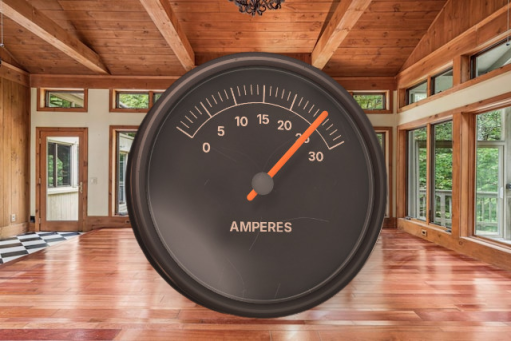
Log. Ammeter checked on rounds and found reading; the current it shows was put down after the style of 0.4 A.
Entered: 25 A
